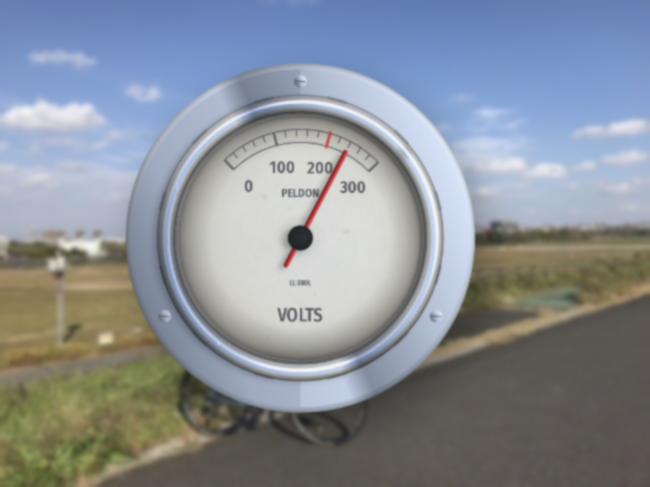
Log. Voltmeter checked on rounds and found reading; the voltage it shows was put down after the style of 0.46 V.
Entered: 240 V
